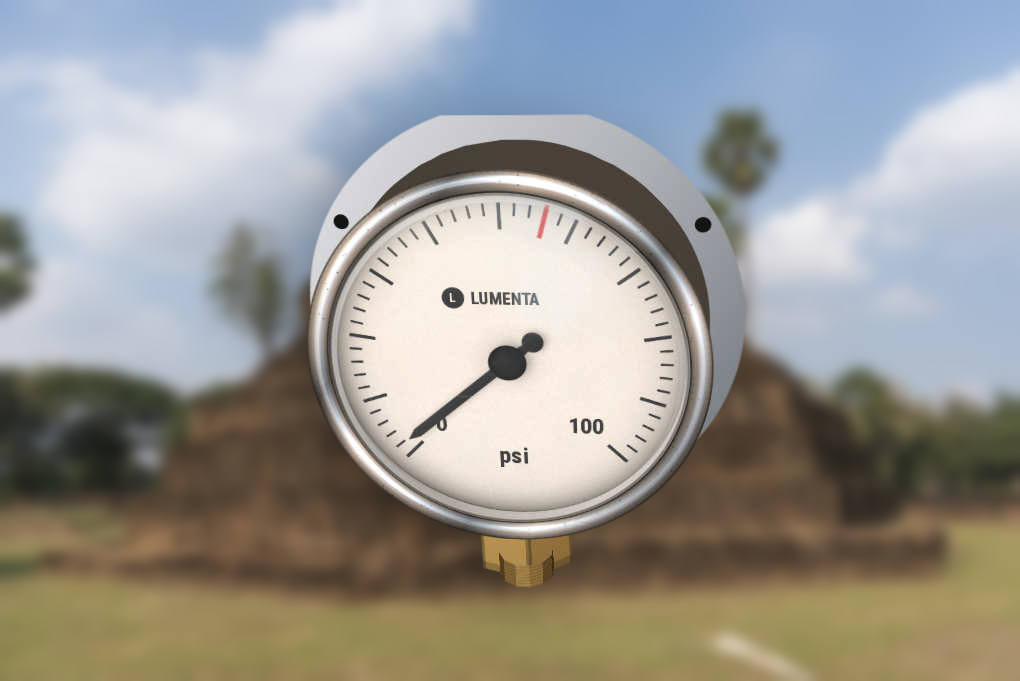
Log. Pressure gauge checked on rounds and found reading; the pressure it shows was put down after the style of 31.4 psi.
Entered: 2 psi
